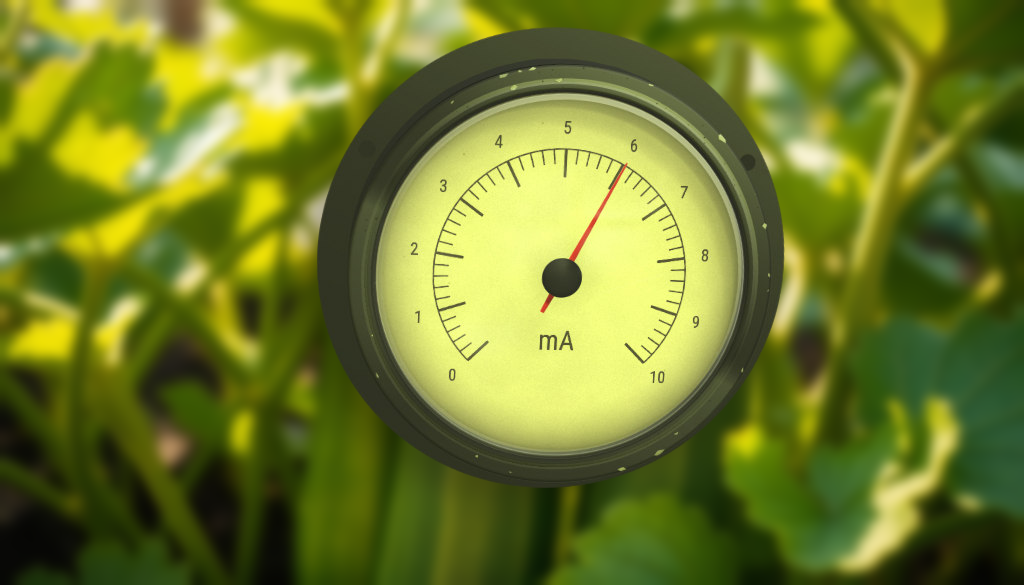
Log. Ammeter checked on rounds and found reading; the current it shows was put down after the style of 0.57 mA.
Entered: 6 mA
